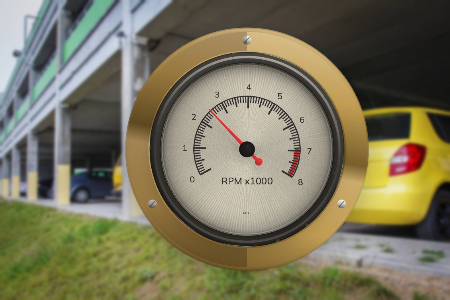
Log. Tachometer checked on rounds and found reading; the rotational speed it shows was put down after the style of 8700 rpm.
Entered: 2500 rpm
